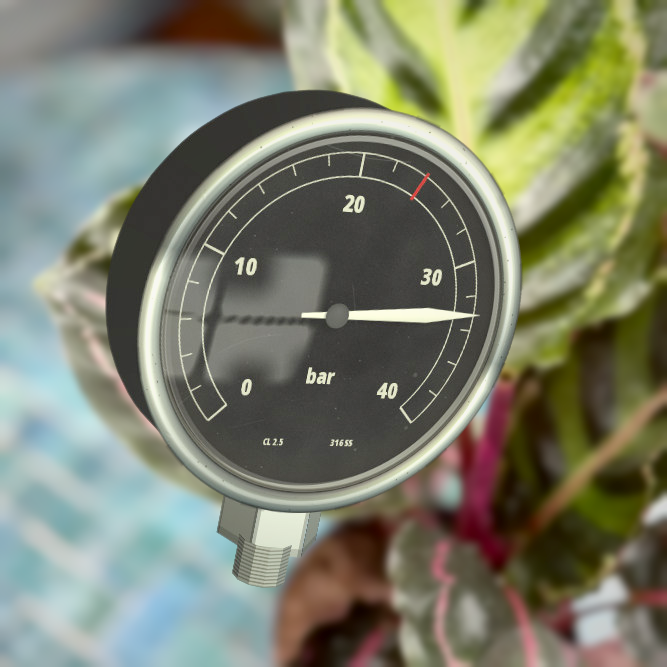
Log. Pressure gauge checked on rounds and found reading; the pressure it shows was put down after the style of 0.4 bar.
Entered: 33 bar
